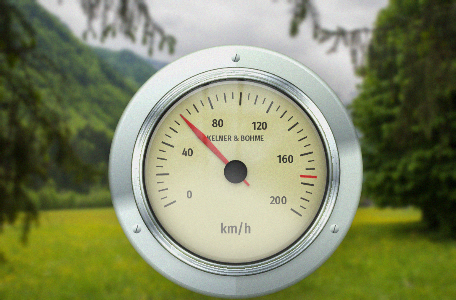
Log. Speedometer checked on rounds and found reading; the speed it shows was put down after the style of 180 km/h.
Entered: 60 km/h
